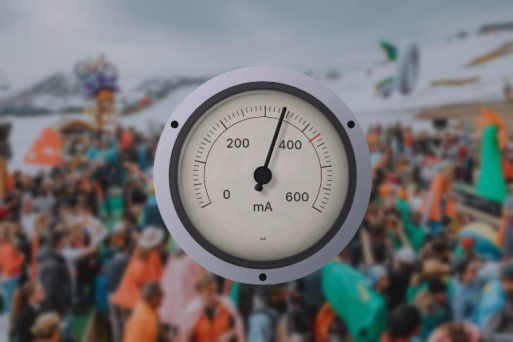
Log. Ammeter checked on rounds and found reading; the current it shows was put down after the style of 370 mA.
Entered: 340 mA
